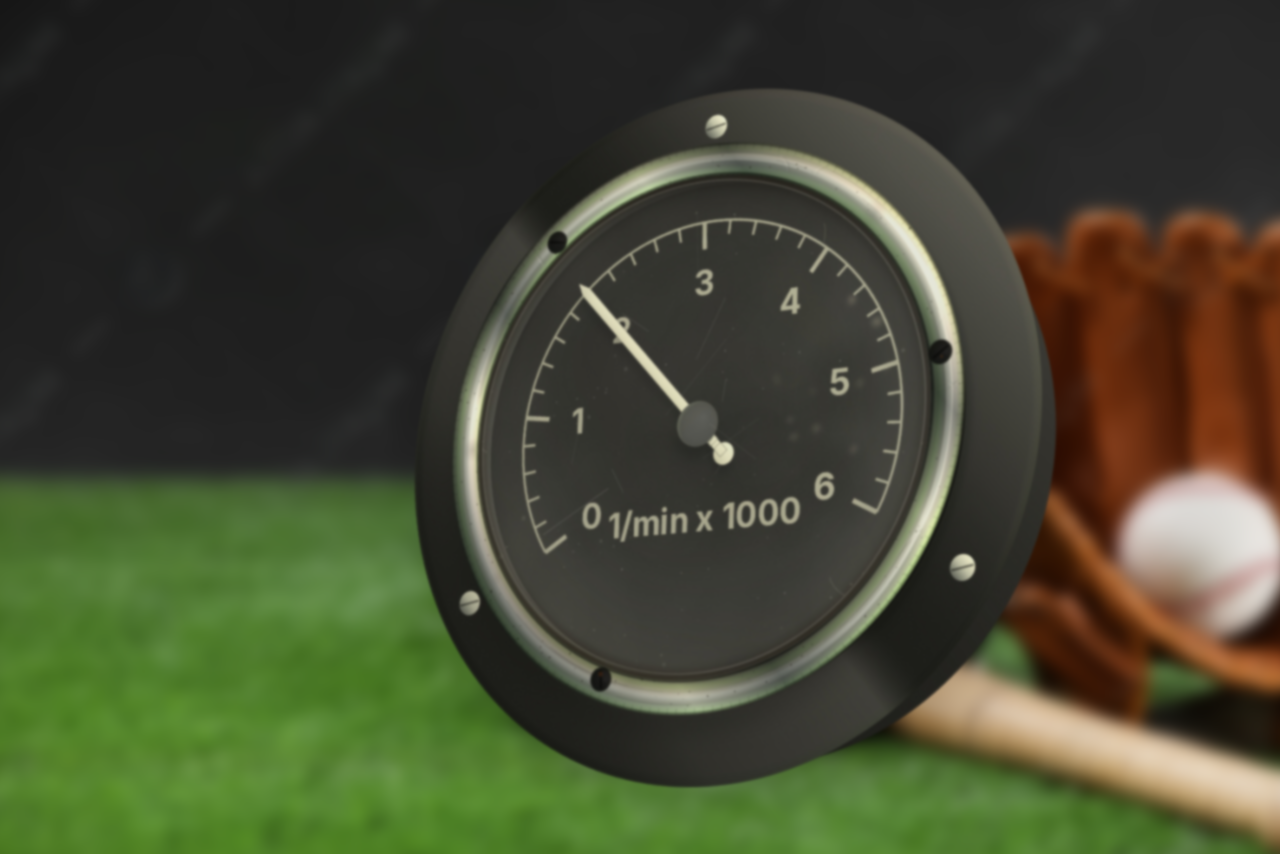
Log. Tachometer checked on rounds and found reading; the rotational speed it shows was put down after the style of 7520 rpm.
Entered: 2000 rpm
